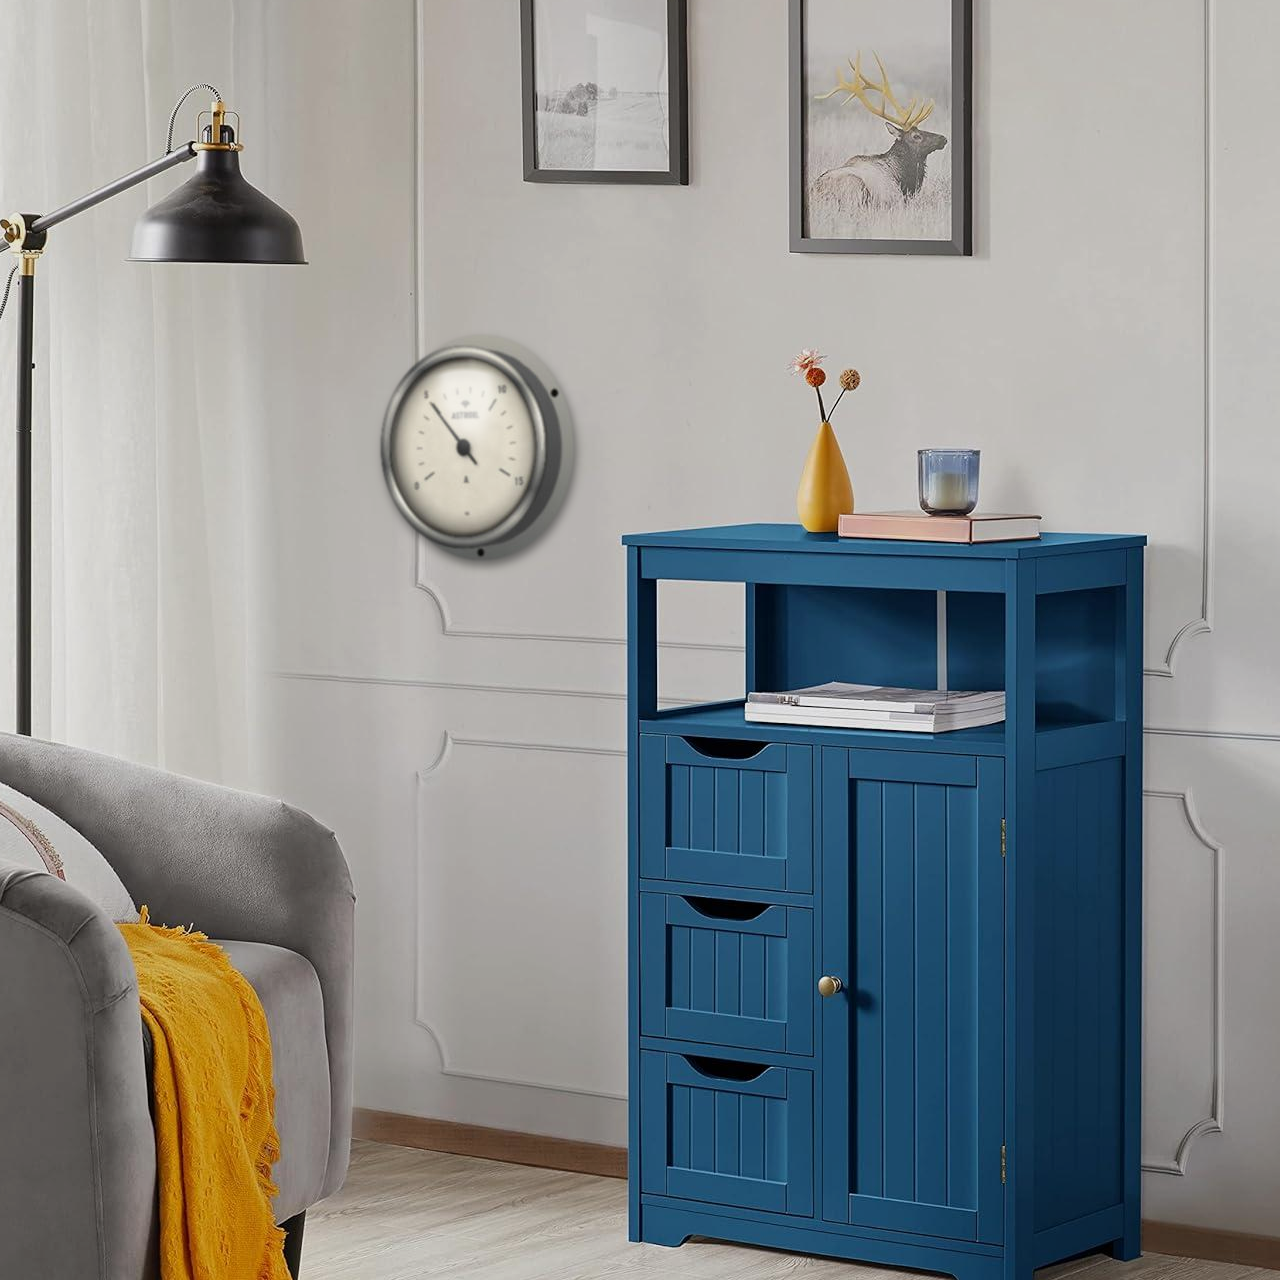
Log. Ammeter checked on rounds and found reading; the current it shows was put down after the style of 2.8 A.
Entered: 5 A
